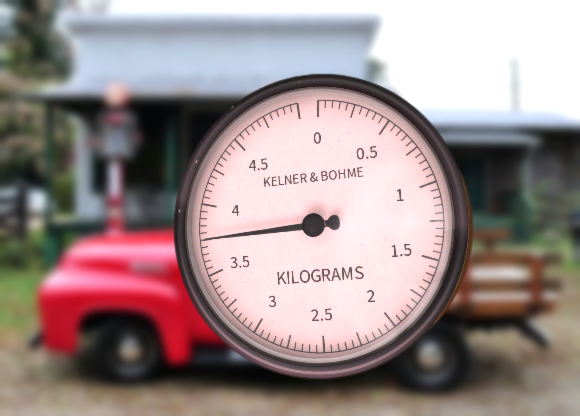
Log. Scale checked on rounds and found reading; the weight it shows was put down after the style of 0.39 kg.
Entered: 3.75 kg
